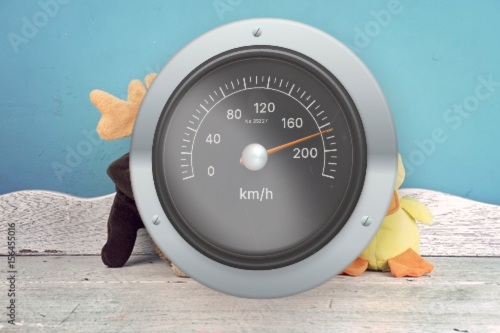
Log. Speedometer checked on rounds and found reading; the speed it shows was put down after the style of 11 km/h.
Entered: 185 km/h
